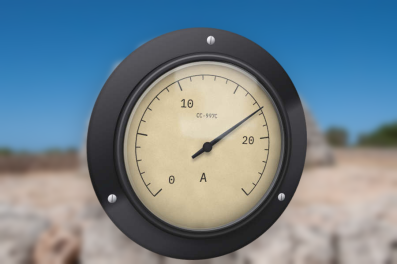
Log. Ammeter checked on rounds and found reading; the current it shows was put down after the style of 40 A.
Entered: 17.5 A
